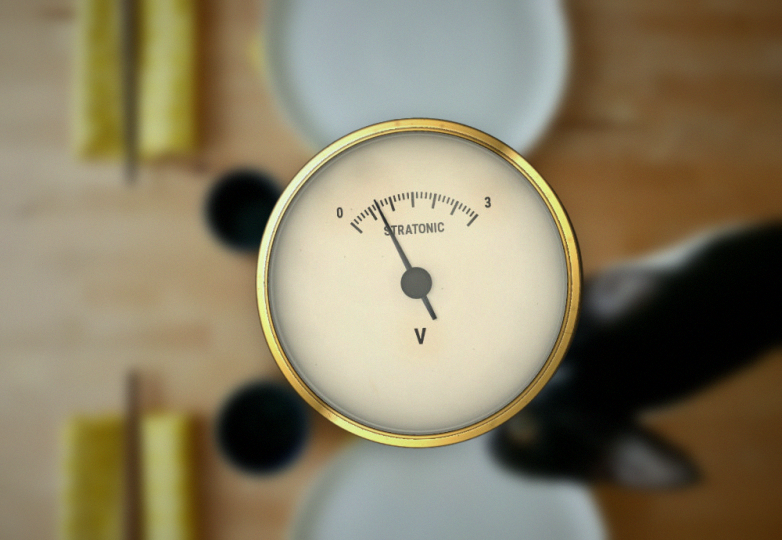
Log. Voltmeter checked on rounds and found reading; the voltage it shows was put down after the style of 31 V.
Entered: 0.7 V
